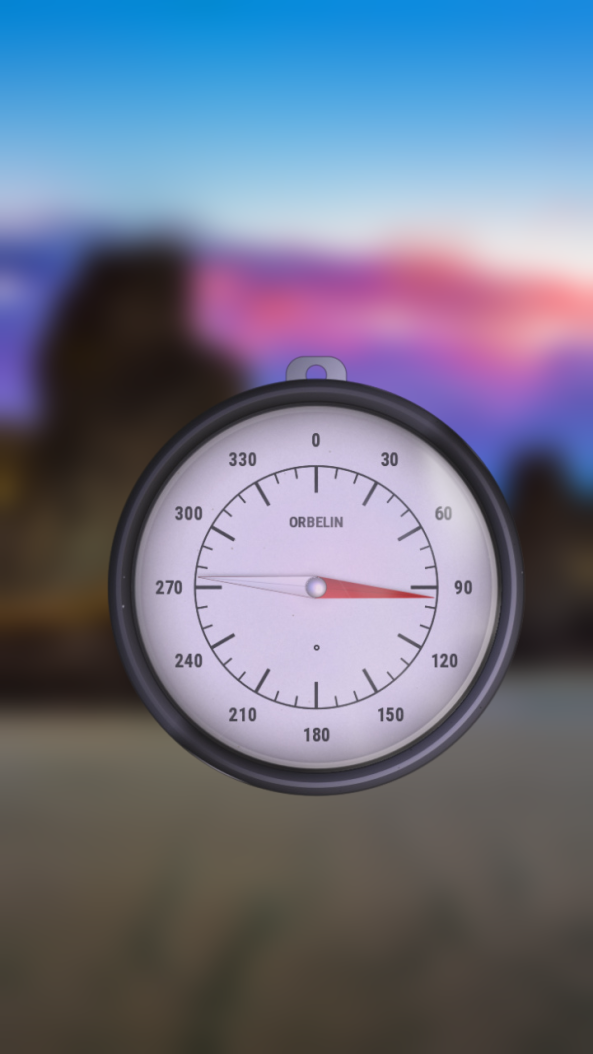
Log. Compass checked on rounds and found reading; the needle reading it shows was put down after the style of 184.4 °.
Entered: 95 °
